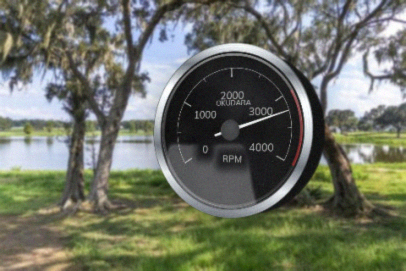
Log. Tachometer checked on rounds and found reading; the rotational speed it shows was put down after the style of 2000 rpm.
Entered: 3250 rpm
